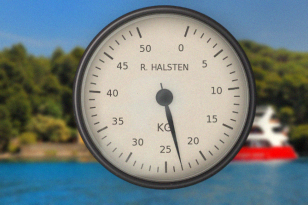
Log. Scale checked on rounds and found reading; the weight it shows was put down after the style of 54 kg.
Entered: 23 kg
